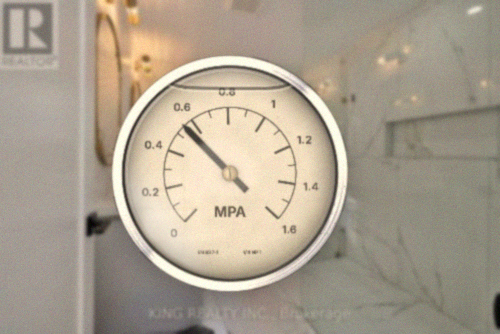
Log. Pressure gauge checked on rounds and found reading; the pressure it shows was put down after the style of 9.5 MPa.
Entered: 0.55 MPa
